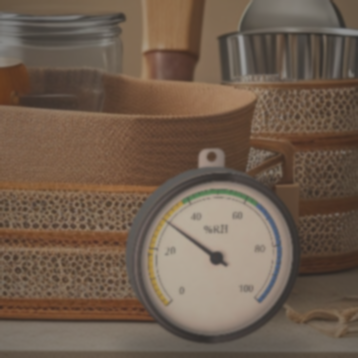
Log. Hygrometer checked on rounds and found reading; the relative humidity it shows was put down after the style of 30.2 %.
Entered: 30 %
